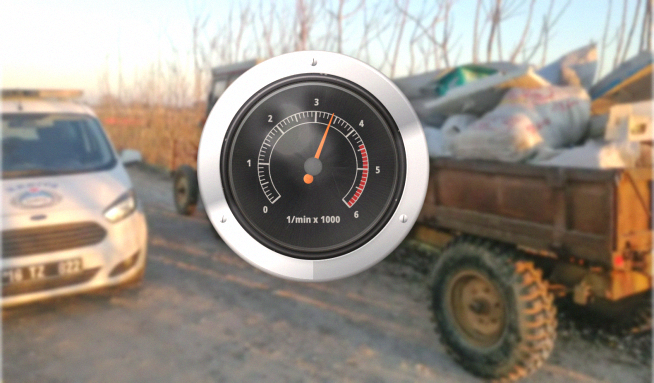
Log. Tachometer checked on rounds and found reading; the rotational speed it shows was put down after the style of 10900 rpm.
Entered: 3400 rpm
